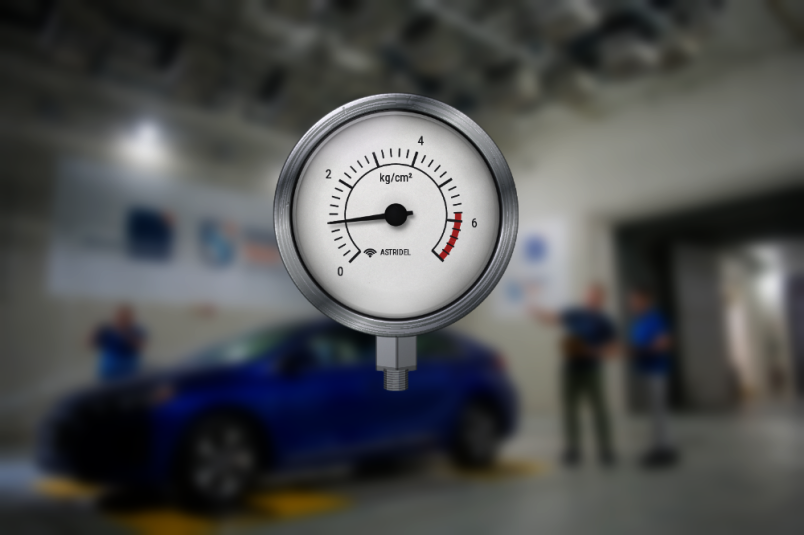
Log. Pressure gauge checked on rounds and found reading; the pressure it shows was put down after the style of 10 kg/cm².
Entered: 1 kg/cm²
